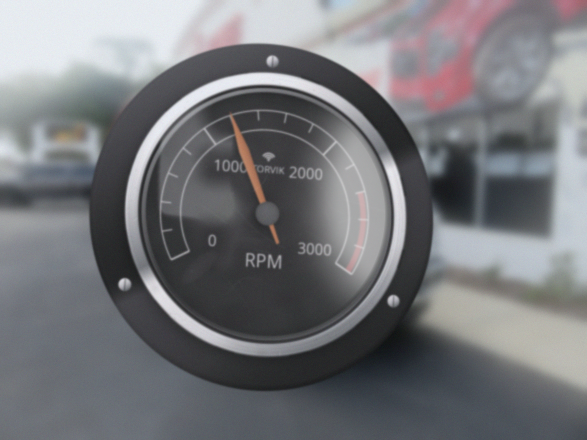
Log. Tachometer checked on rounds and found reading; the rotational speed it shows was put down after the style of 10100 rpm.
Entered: 1200 rpm
